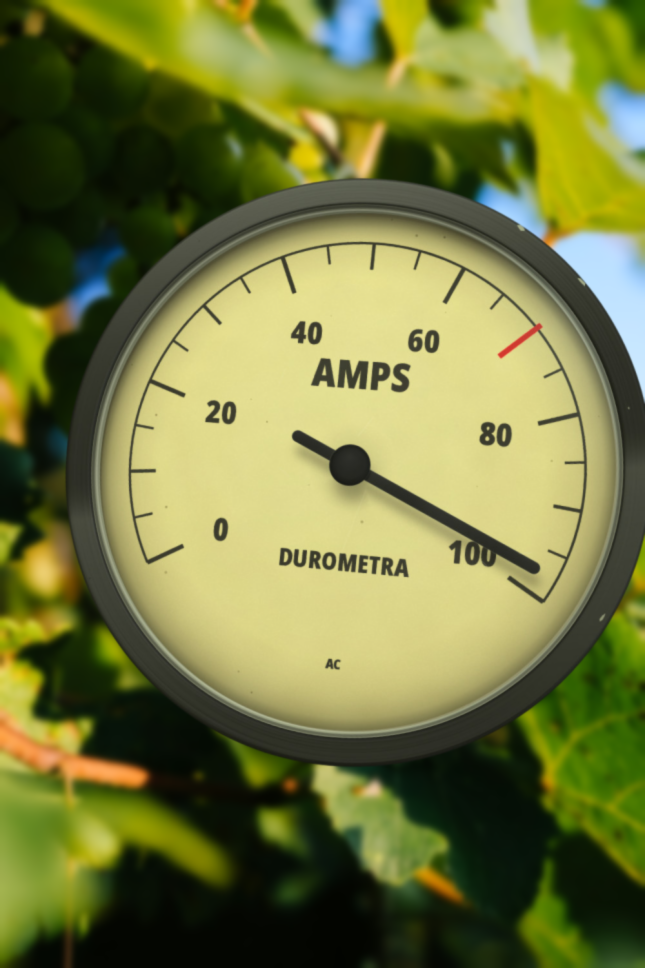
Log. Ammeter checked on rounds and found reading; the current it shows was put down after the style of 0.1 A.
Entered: 97.5 A
